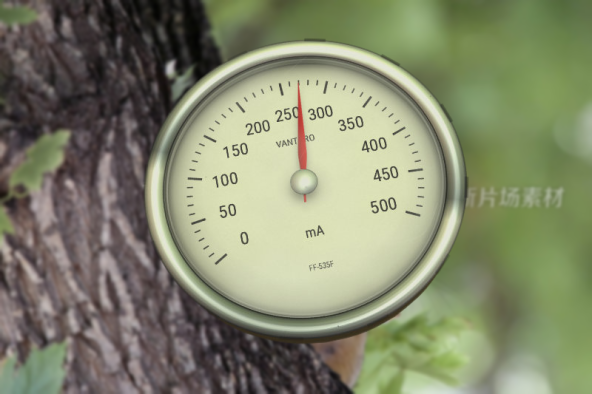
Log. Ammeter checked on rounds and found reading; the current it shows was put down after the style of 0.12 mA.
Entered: 270 mA
